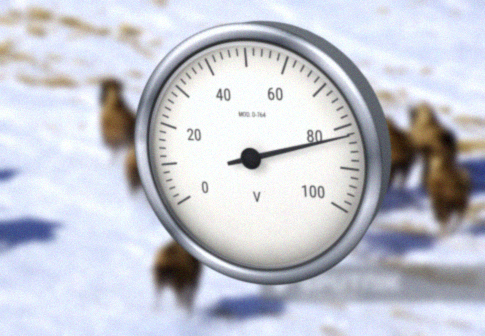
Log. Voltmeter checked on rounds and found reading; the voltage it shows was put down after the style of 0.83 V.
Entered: 82 V
